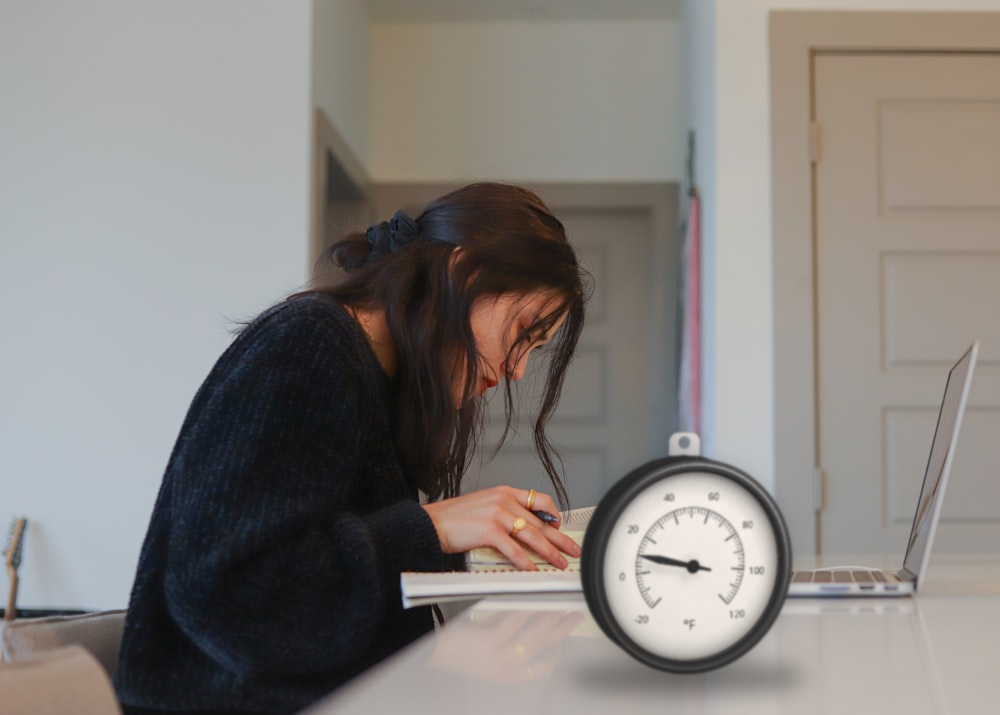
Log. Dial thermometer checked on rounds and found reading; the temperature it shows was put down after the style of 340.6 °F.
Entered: 10 °F
